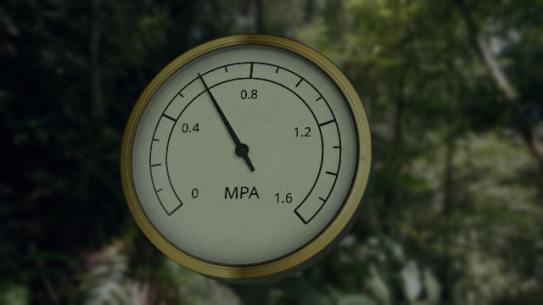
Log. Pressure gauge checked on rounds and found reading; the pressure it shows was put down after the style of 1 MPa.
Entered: 0.6 MPa
